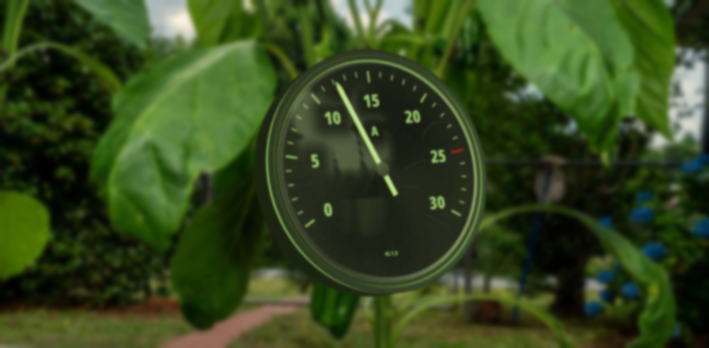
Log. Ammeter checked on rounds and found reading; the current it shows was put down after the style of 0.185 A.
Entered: 12 A
